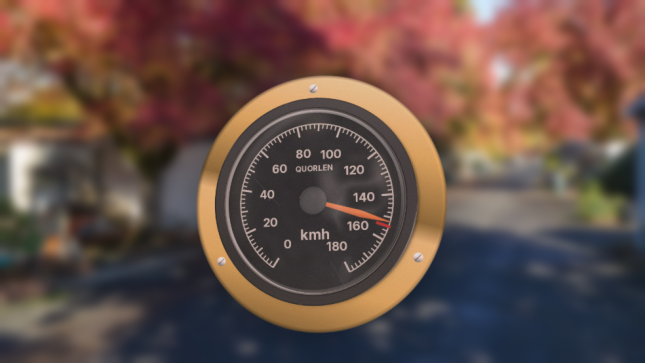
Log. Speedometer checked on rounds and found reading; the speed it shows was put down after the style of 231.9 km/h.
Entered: 152 km/h
